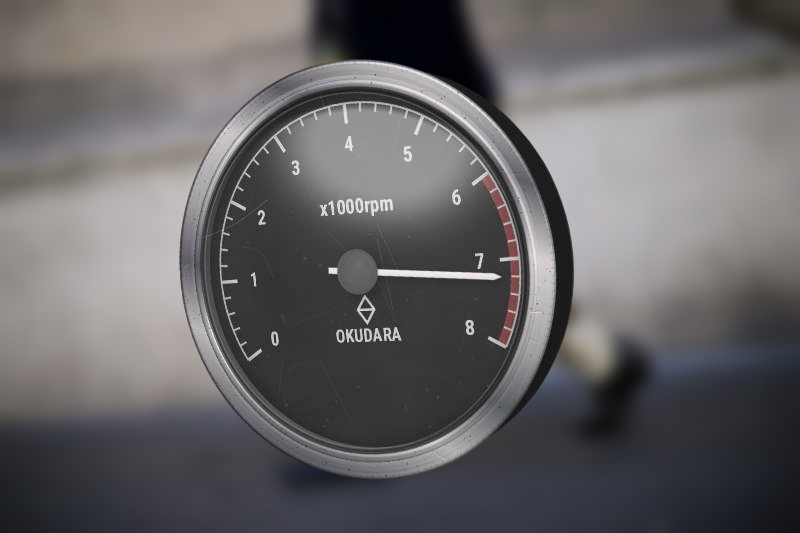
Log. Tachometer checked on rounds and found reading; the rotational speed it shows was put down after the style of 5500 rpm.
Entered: 7200 rpm
